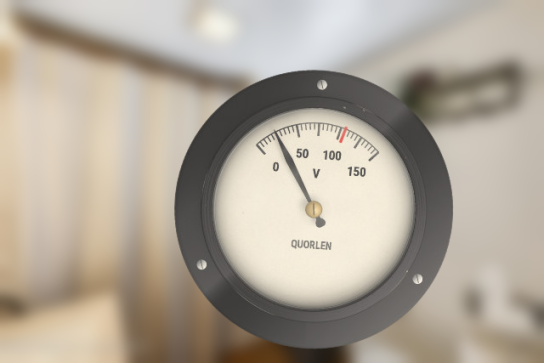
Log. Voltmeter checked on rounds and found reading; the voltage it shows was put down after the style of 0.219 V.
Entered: 25 V
